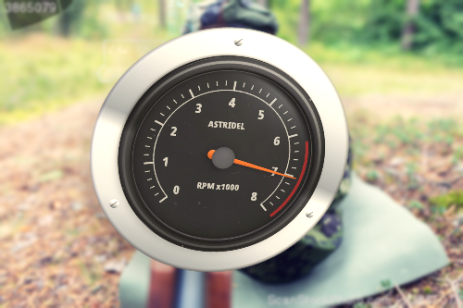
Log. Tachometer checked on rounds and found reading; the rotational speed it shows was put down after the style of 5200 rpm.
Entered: 7000 rpm
